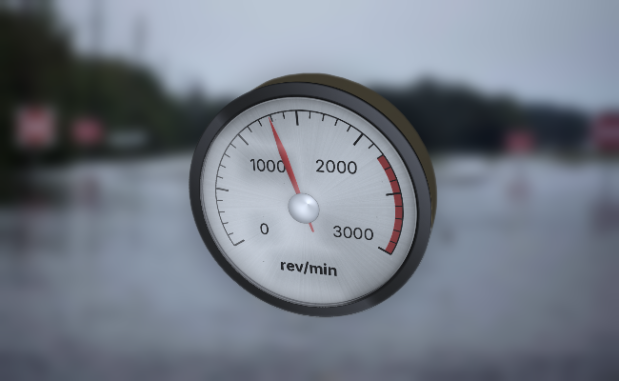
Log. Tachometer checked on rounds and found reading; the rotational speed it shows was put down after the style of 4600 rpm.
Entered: 1300 rpm
